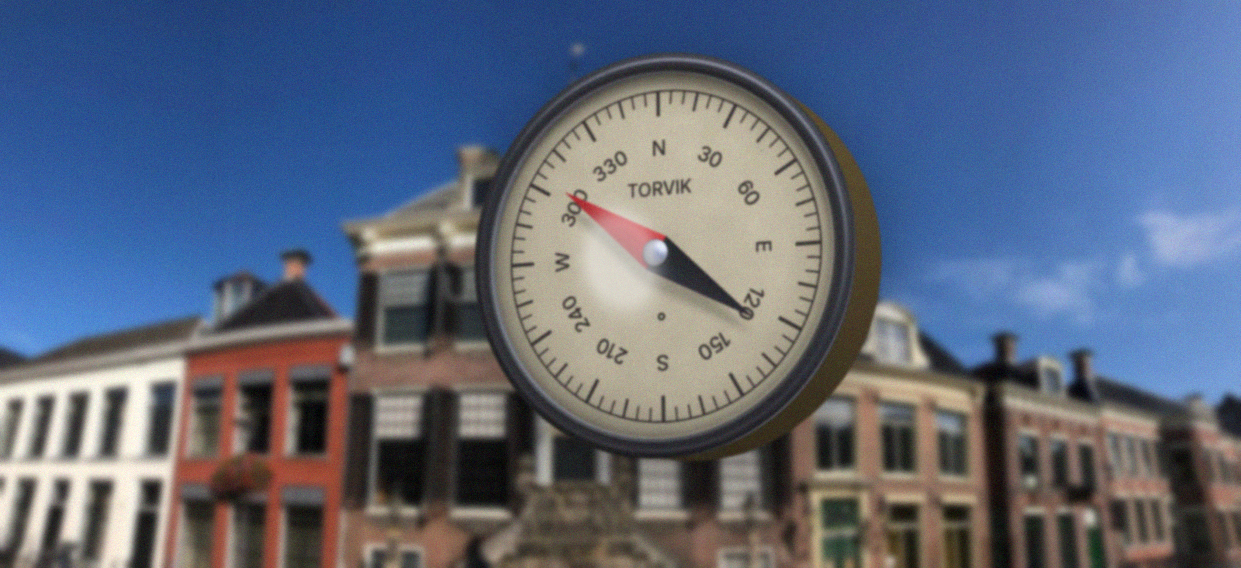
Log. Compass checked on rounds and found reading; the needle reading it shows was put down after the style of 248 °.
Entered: 305 °
